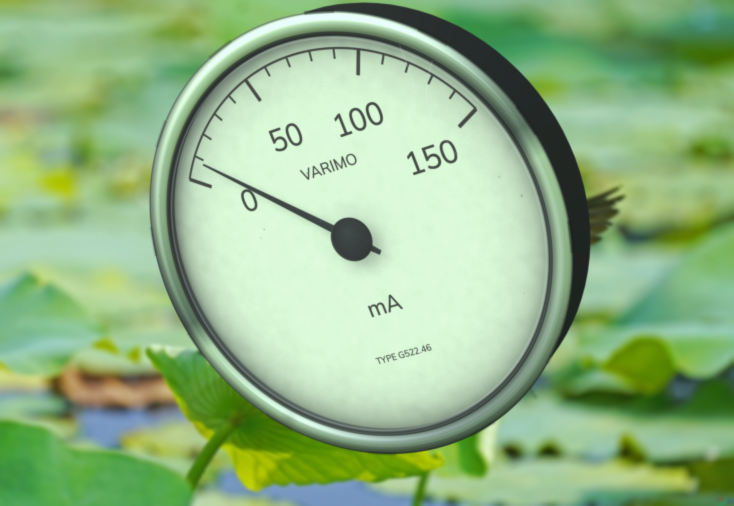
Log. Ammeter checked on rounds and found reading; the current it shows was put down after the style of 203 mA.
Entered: 10 mA
